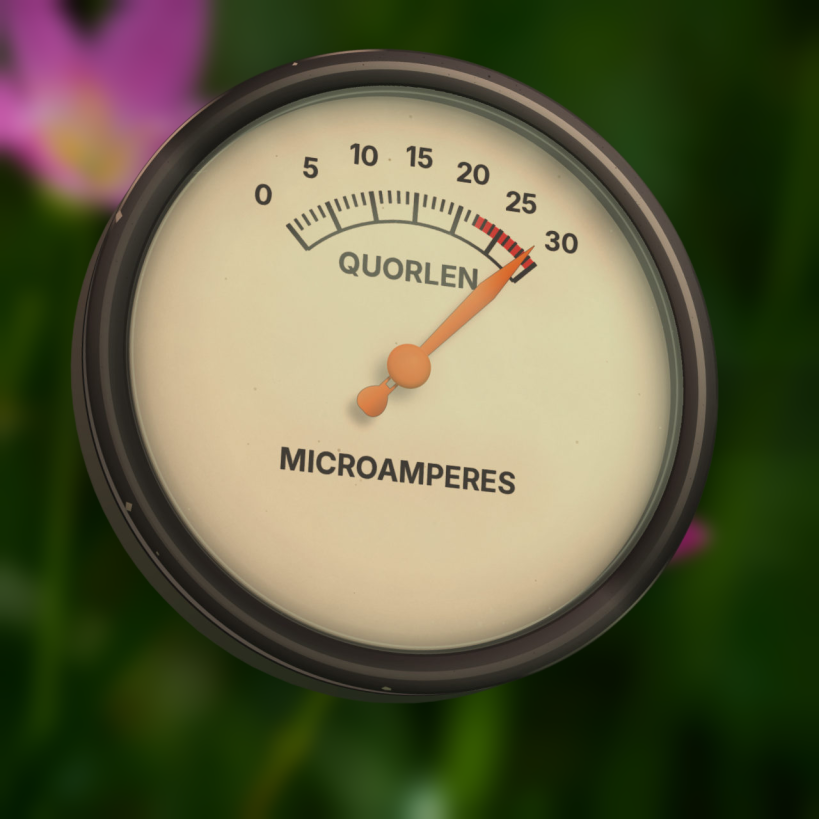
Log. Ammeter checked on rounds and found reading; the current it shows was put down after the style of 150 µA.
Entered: 28.5 µA
